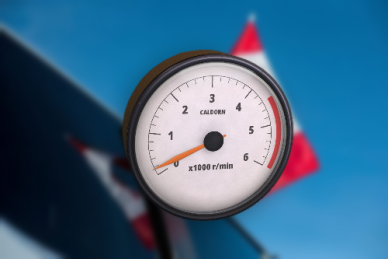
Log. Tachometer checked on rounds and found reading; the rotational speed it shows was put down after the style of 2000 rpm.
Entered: 200 rpm
